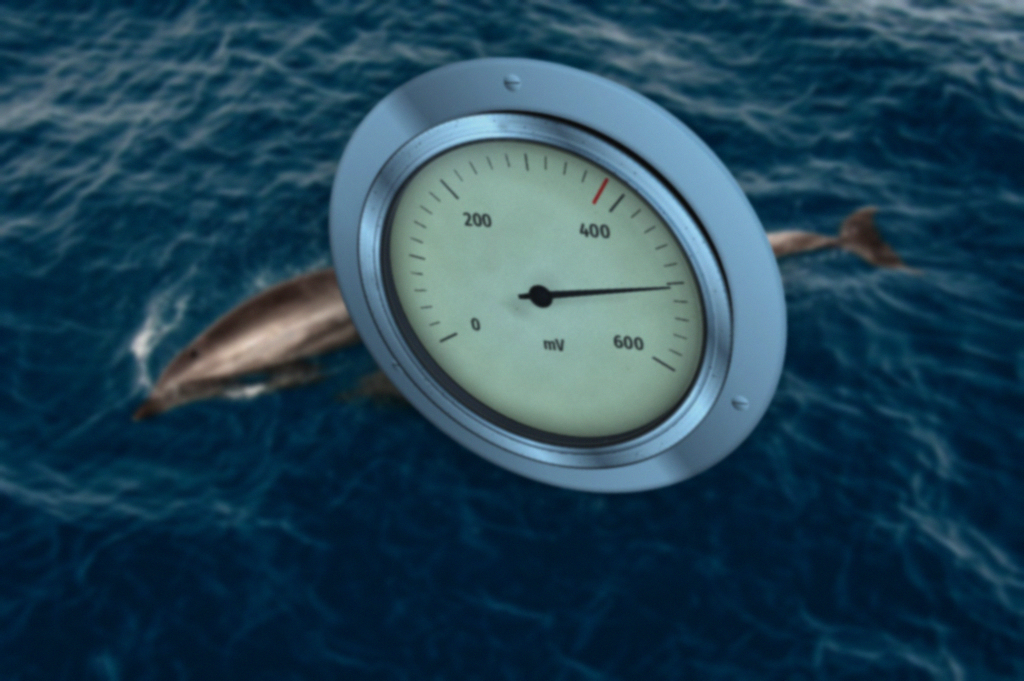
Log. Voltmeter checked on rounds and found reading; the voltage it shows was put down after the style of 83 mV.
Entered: 500 mV
